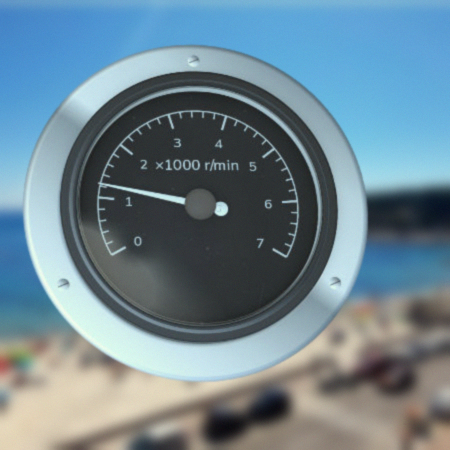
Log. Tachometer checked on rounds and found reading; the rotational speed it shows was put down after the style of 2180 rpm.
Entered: 1200 rpm
